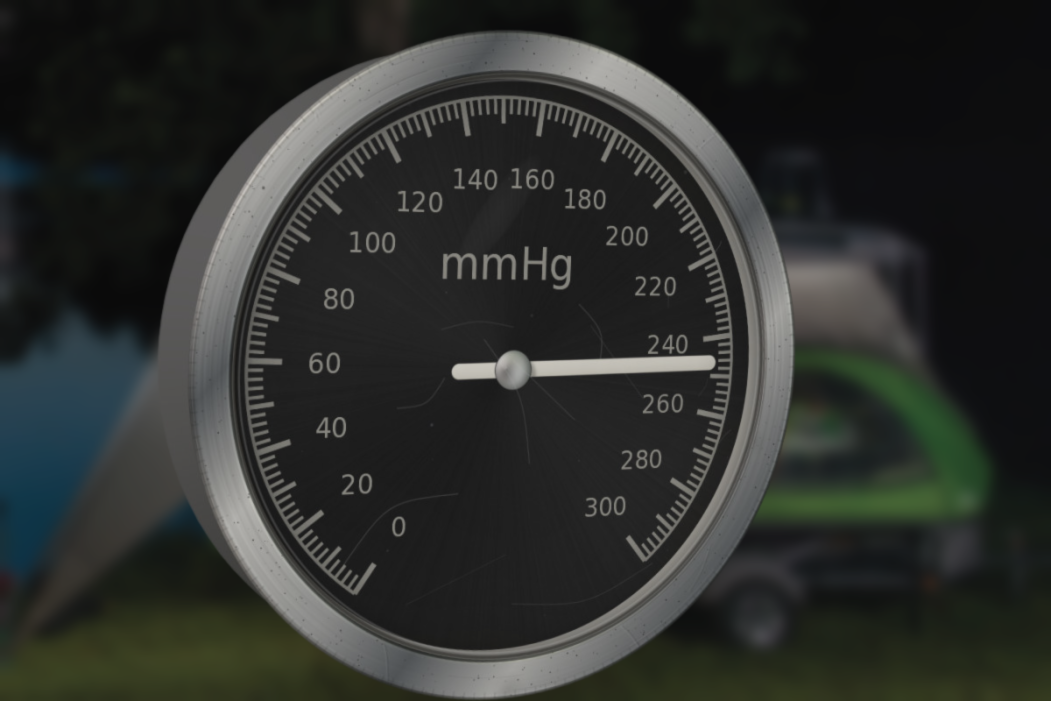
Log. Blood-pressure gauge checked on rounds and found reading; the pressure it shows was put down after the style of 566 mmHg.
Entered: 246 mmHg
